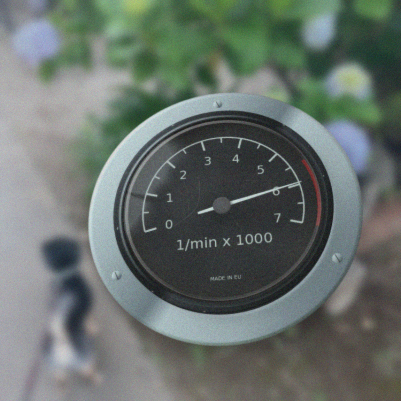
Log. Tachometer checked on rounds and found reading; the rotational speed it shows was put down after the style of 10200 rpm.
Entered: 6000 rpm
